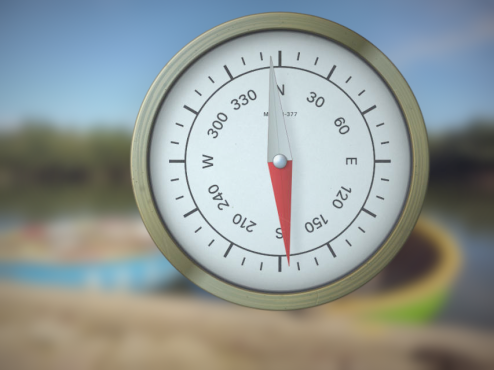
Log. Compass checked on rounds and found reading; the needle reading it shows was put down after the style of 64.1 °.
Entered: 175 °
